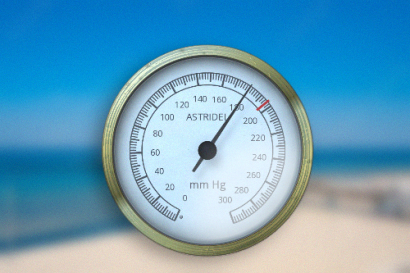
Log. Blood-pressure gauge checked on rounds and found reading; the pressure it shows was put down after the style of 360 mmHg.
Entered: 180 mmHg
